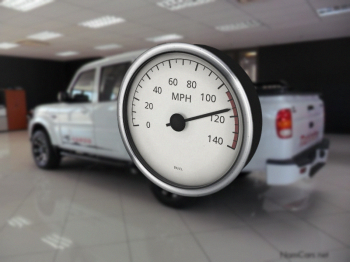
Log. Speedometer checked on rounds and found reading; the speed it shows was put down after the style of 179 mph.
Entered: 115 mph
